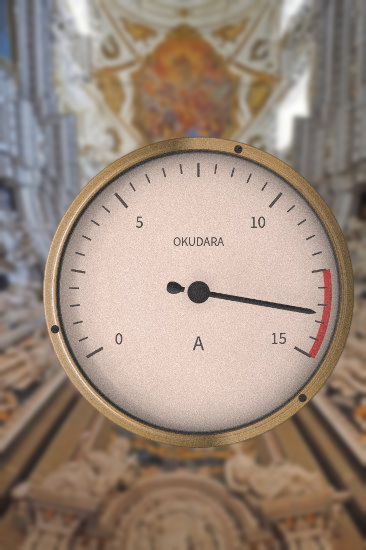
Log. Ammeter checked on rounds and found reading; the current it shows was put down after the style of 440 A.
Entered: 13.75 A
